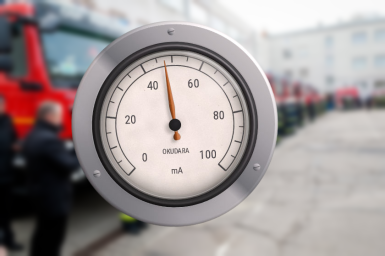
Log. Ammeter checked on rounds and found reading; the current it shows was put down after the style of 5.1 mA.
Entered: 47.5 mA
